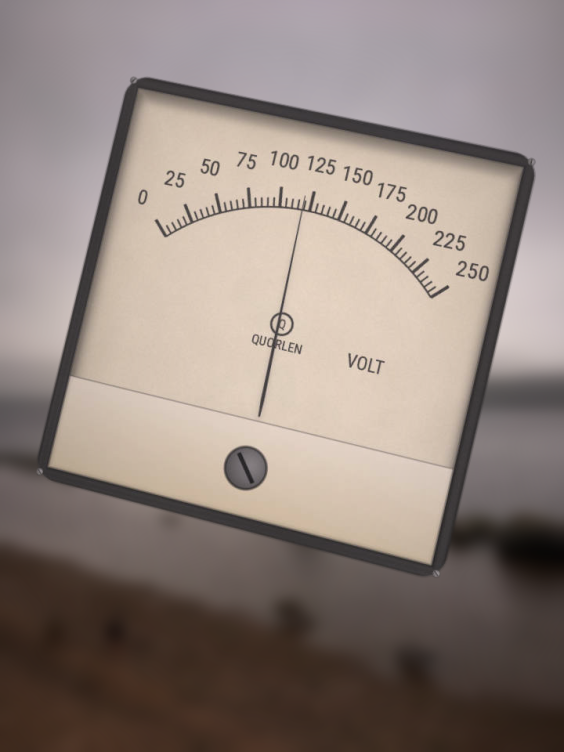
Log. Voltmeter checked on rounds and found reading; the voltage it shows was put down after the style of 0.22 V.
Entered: 120 V
